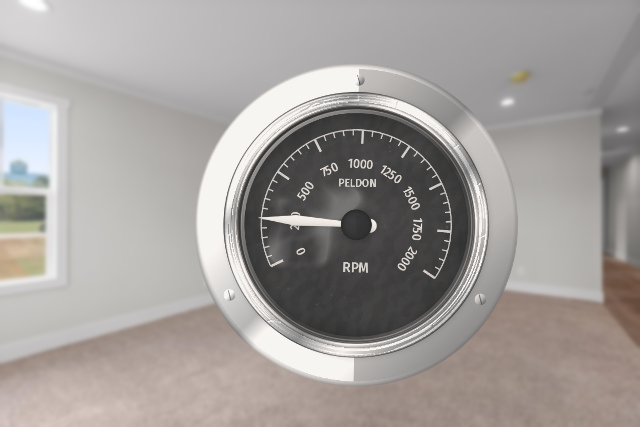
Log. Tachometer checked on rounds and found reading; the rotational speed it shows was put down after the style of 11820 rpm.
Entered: 250 rpm
